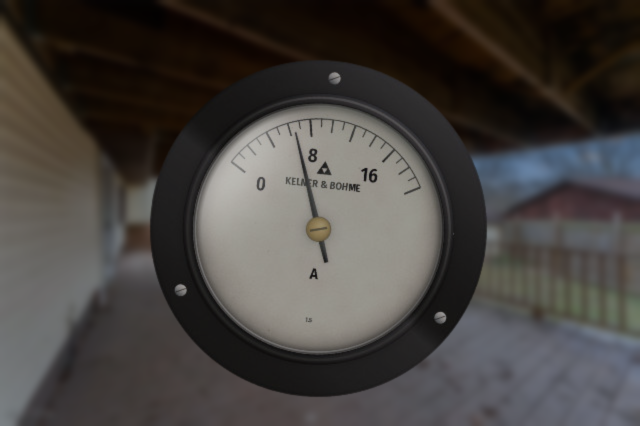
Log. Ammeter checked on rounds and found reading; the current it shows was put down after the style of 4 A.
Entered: 6.5 A
